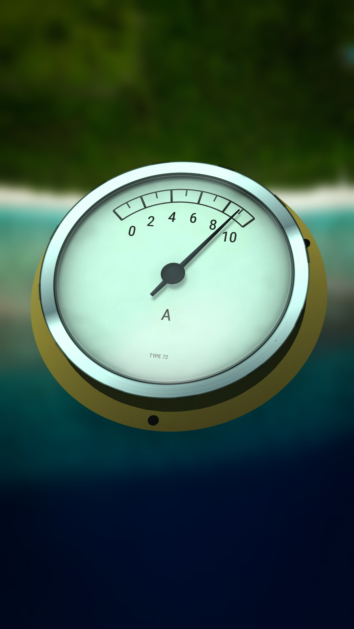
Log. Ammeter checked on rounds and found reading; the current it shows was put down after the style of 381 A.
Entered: 9 A
